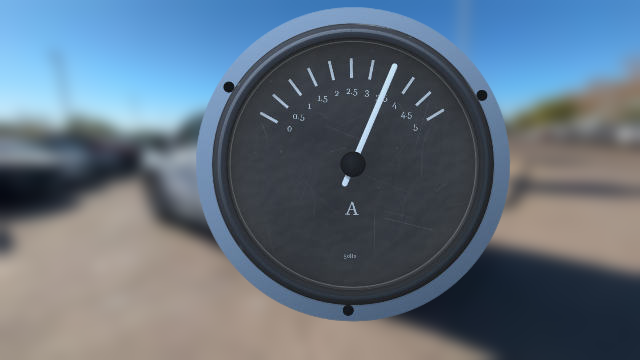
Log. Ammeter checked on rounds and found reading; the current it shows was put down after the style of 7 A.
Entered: 3.5 A
